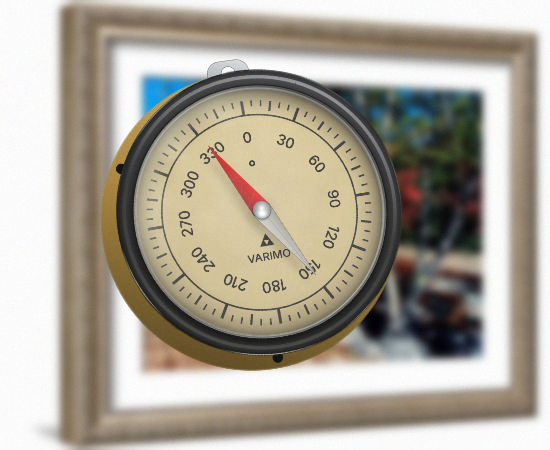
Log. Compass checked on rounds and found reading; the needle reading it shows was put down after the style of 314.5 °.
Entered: 330 °
